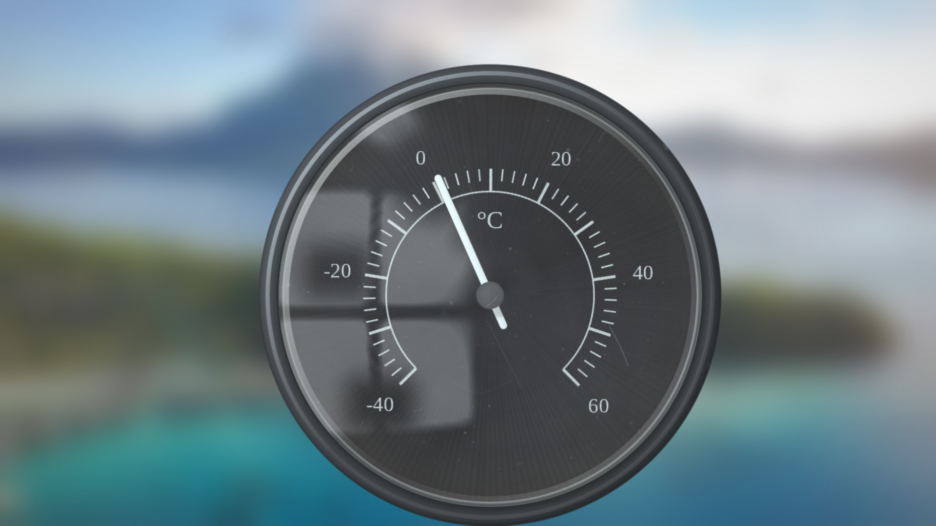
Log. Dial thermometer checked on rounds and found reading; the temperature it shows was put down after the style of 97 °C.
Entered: 1 °C
